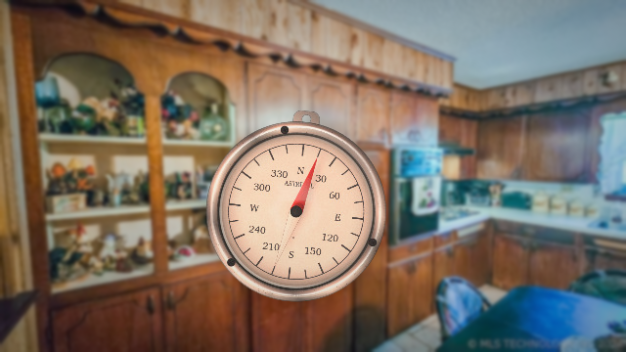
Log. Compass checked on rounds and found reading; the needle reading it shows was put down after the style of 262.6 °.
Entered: 15 °
